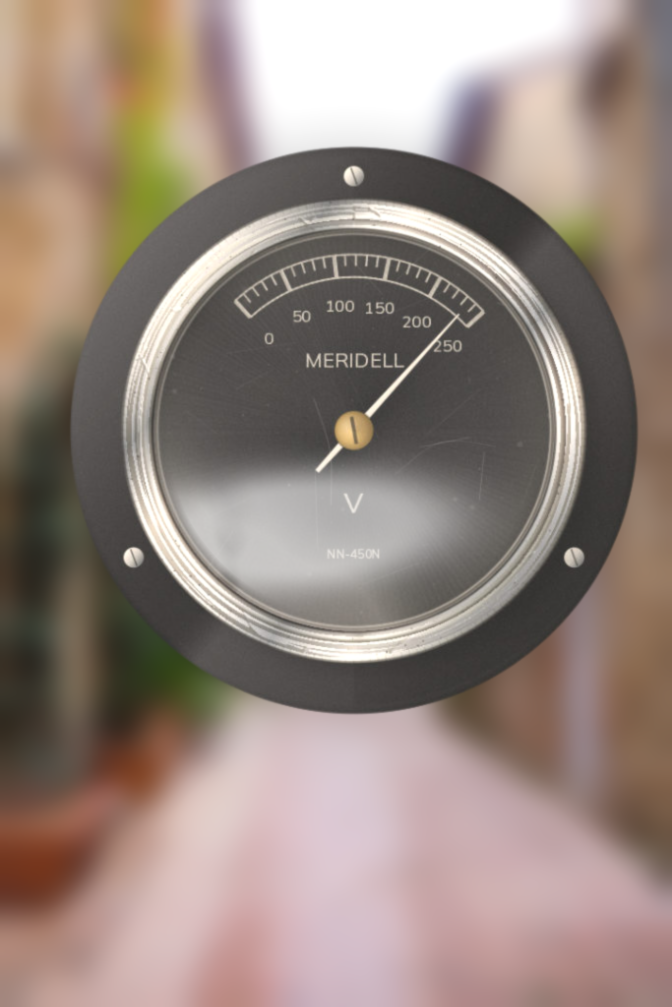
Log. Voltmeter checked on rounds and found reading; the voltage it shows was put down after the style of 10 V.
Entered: 235 V
